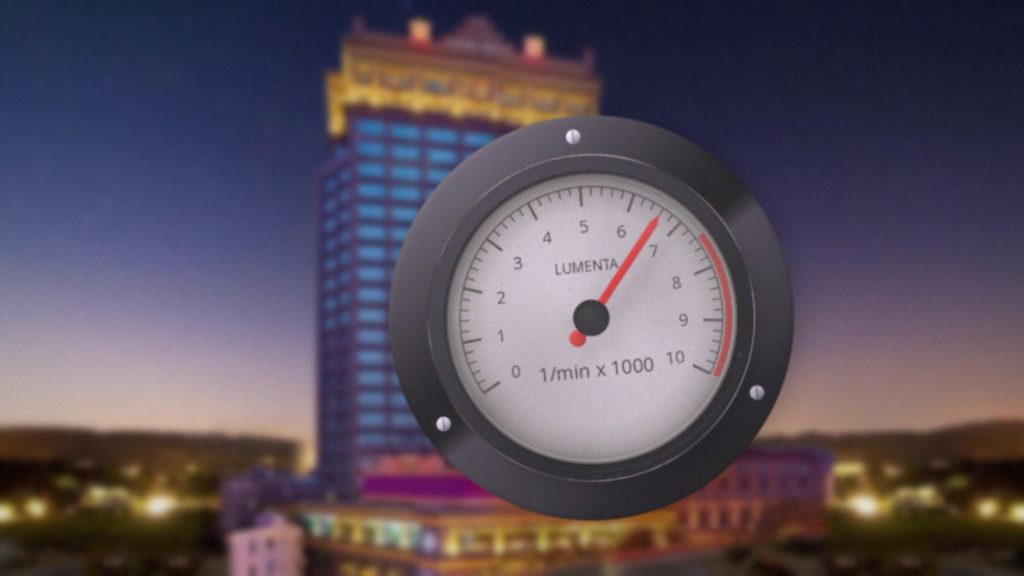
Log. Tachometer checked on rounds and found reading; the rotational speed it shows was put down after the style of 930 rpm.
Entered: 6600 rpm
